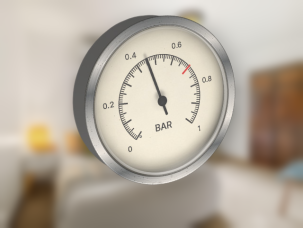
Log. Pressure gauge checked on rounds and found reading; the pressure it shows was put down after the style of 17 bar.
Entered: 0.45 bar
